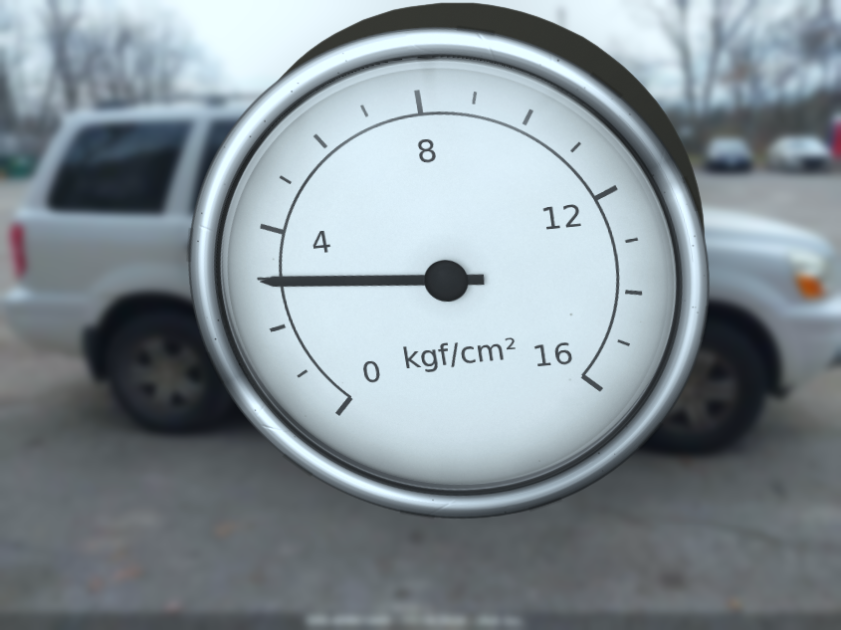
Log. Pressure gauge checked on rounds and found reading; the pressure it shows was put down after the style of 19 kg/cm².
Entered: 3 kg/cm²
